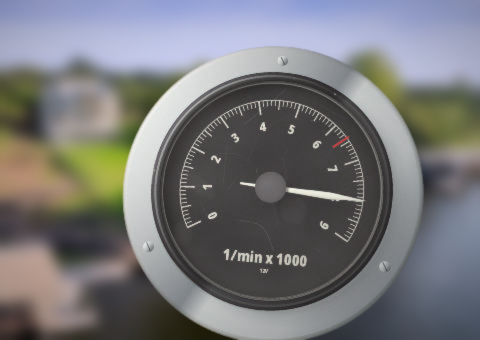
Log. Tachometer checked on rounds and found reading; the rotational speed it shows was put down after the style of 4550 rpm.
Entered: 8000 rpm
